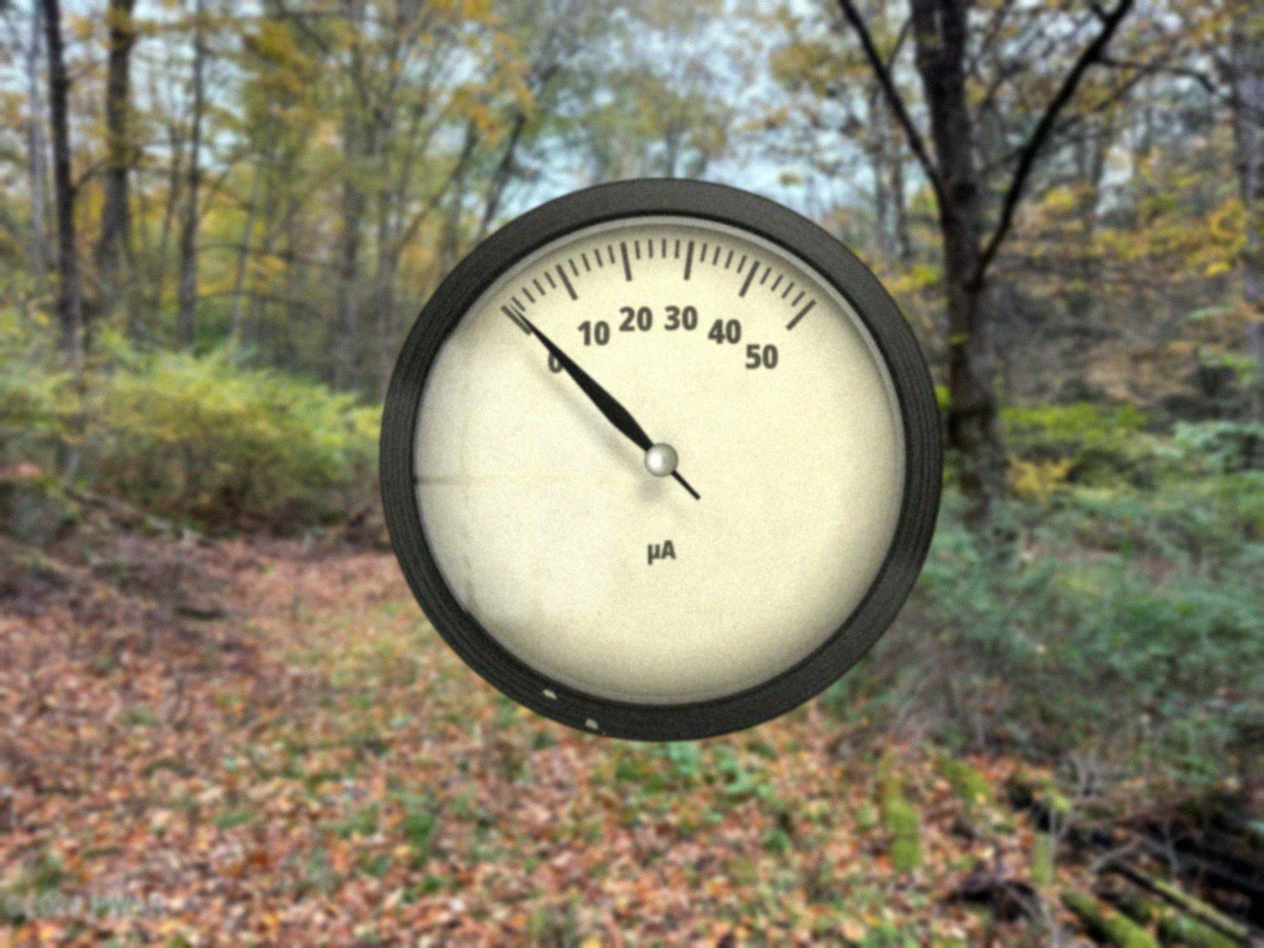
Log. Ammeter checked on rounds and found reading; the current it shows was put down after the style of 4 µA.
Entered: 1 µA
